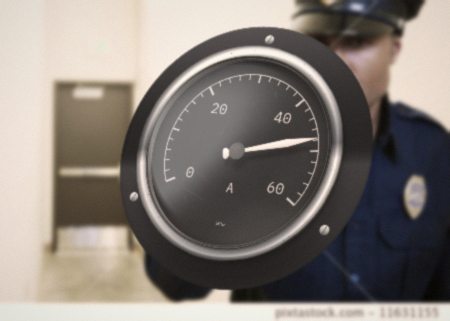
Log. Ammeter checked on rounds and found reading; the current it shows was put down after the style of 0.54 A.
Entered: 48 A
